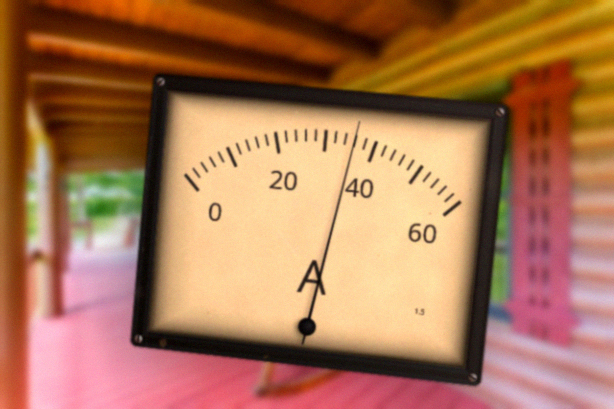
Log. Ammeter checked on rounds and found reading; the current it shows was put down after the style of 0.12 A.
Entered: 36 A
